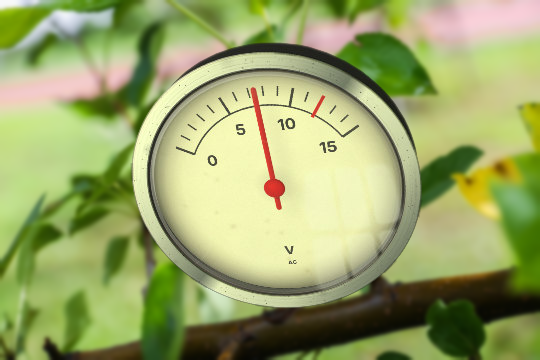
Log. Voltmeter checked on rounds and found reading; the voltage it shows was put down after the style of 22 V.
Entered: 7.5 V
